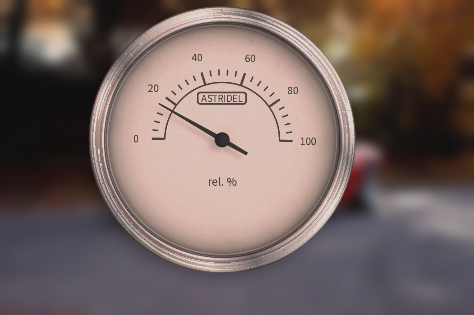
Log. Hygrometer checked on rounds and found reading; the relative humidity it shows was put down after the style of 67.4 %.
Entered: 16 %
